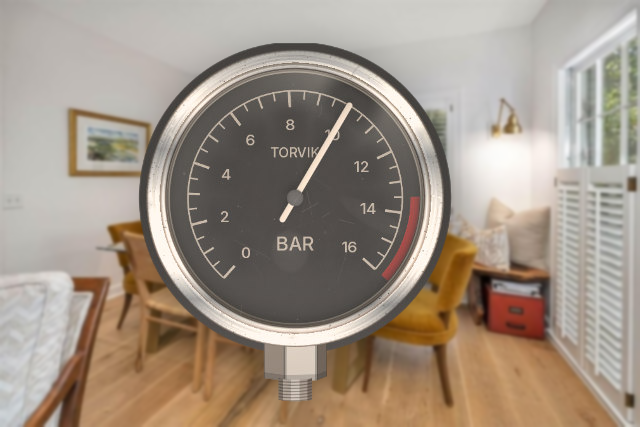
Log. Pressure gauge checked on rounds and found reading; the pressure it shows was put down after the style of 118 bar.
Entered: 10 bar
